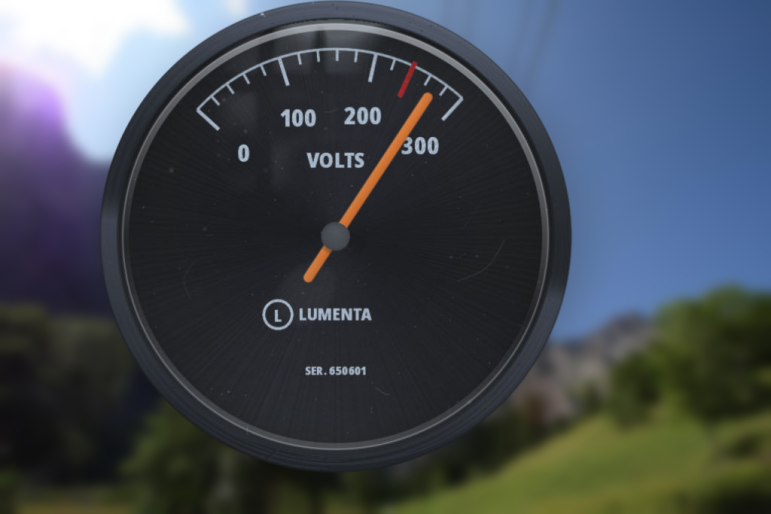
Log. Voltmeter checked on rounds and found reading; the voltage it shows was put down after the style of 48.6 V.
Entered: 270 V
